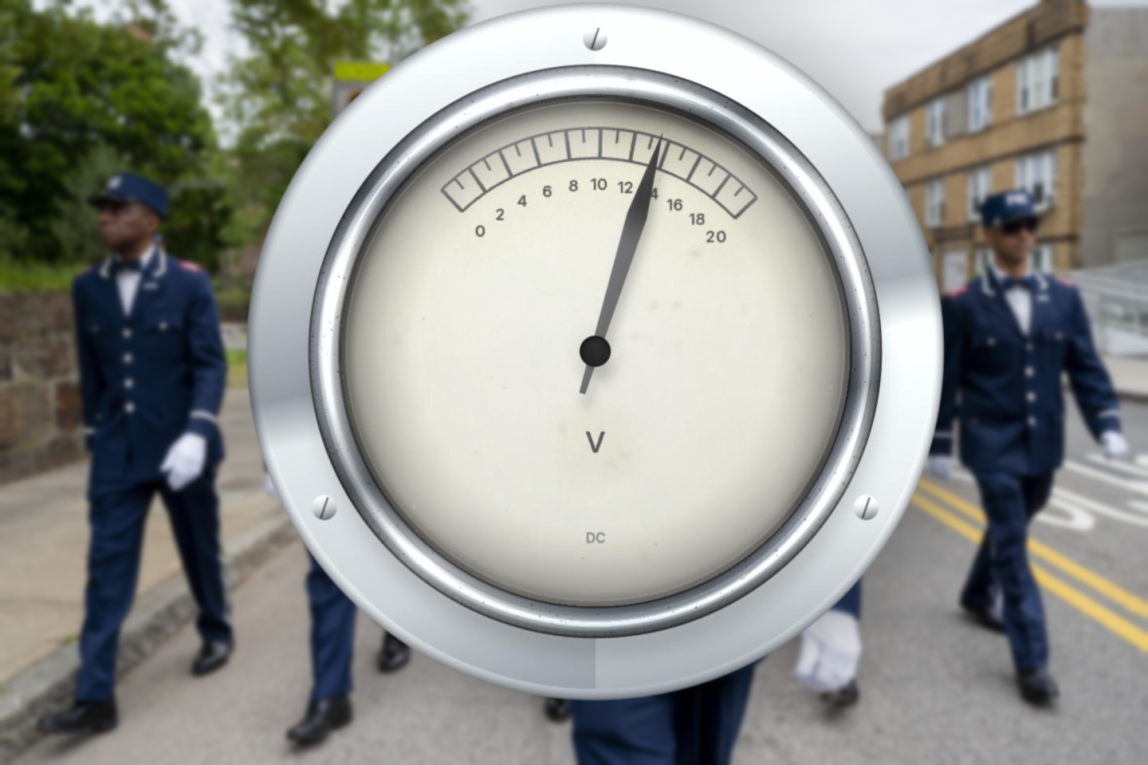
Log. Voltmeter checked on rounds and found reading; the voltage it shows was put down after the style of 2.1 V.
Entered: 13.5 V
